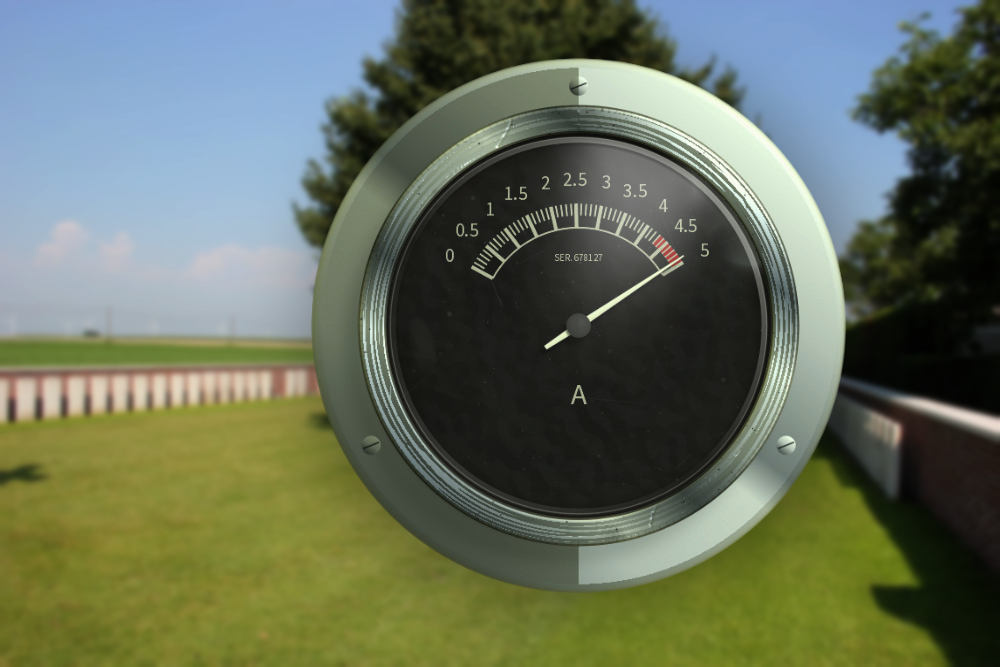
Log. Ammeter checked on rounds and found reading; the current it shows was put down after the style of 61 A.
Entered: 4.9 A
